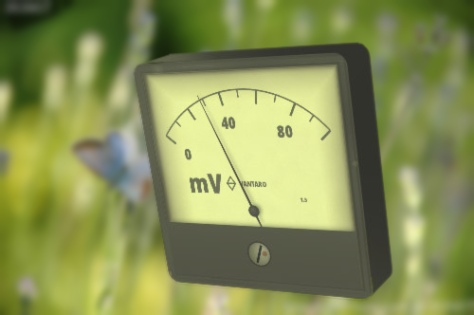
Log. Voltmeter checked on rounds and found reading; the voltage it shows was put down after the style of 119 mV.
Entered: 30 mV
